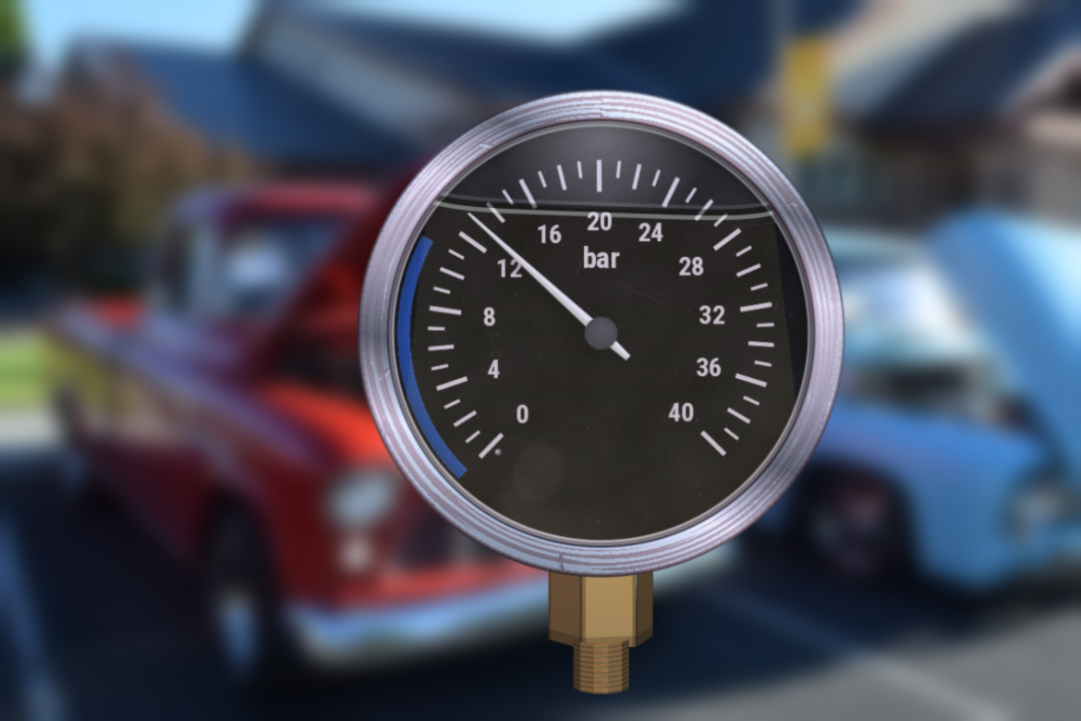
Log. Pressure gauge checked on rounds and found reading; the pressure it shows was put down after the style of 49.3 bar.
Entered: 13 bar
